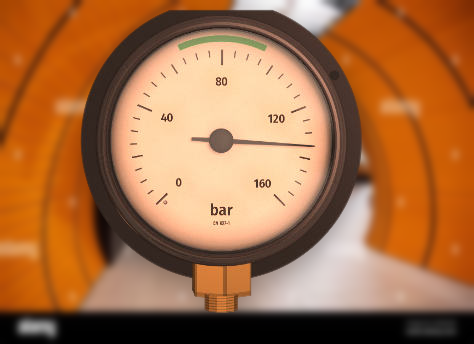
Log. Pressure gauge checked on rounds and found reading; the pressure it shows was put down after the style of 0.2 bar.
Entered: 135 bar
